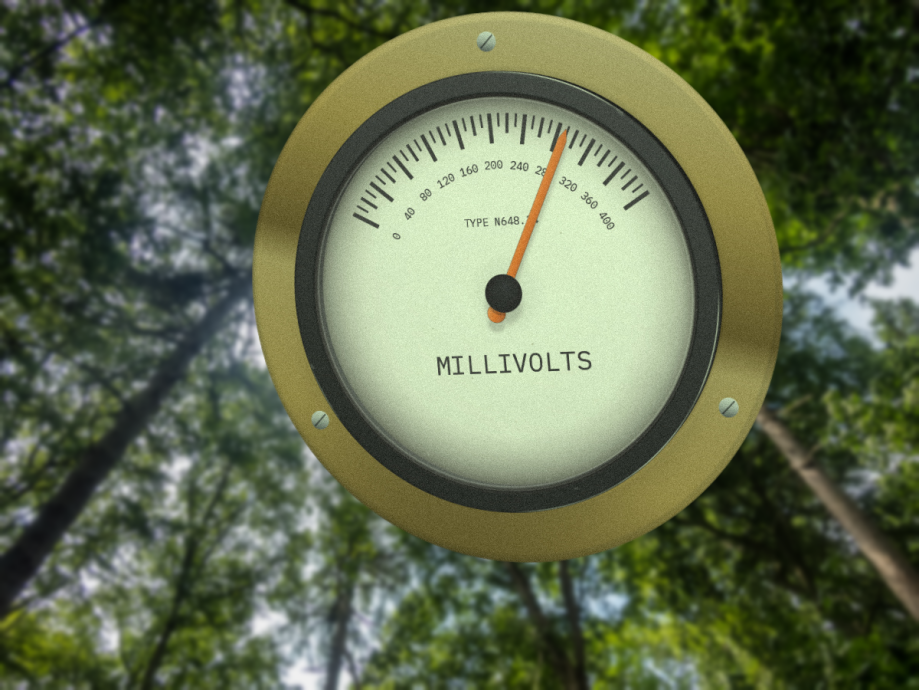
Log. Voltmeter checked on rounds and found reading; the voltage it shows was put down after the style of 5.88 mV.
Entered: 290 mV
